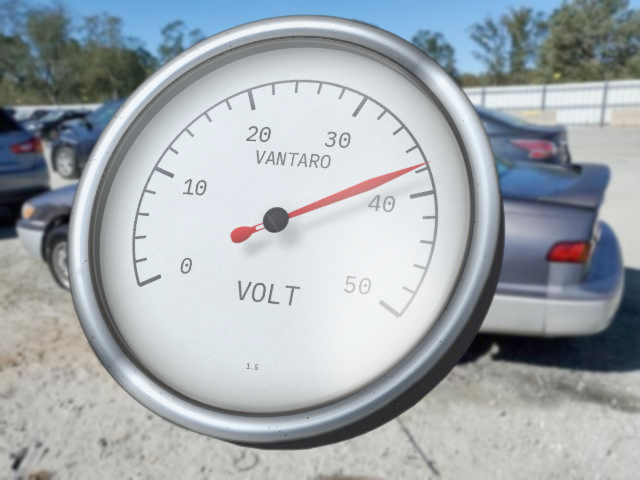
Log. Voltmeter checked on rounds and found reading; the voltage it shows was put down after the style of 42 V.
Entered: 38 V
